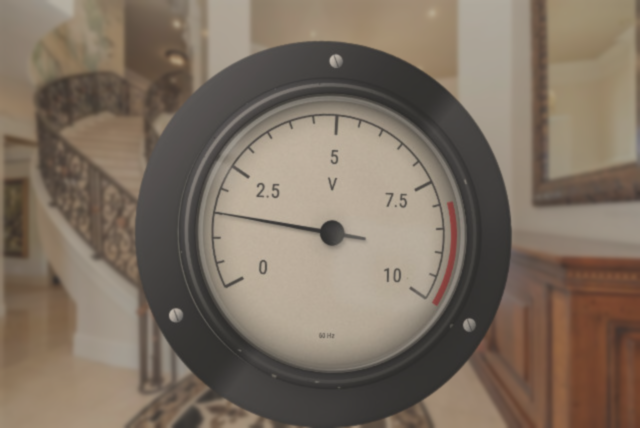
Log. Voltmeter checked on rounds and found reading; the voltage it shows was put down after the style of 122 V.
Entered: 1.5 V
